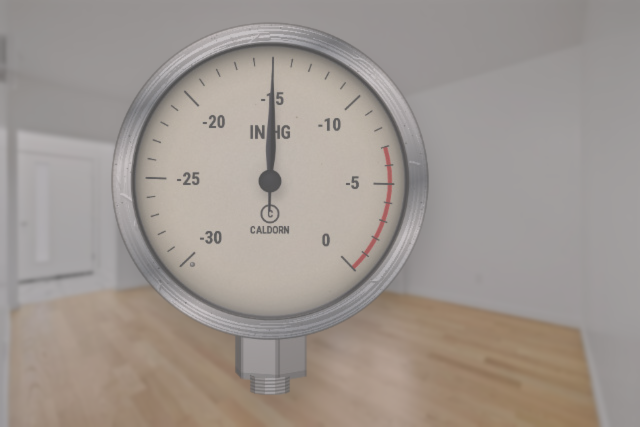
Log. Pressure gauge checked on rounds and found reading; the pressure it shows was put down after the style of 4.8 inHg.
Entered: -15 inHg
